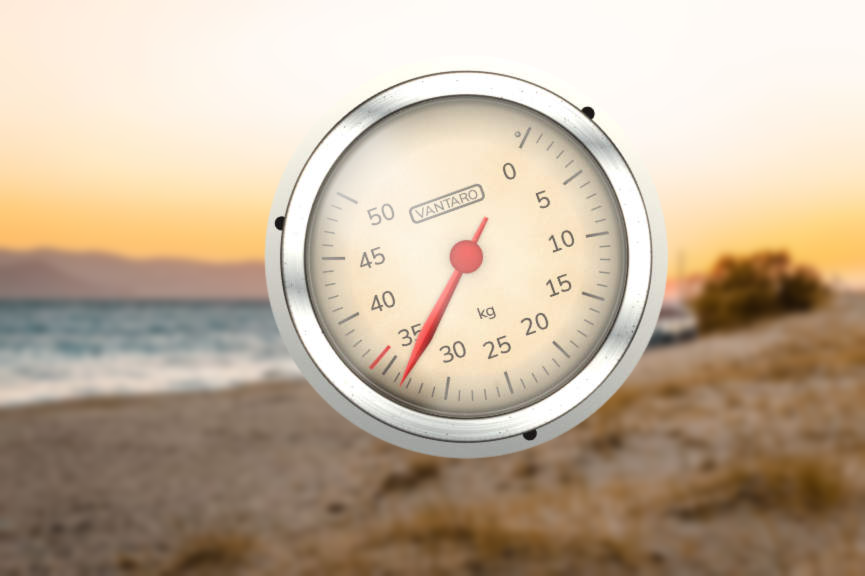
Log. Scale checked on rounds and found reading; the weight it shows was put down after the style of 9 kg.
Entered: 33.5 kg
